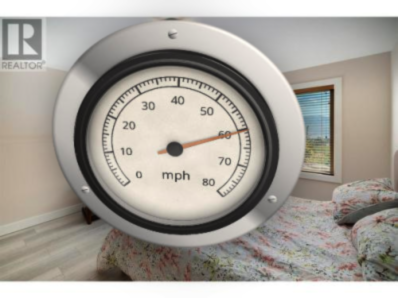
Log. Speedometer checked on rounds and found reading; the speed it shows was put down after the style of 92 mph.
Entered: 60 mph
